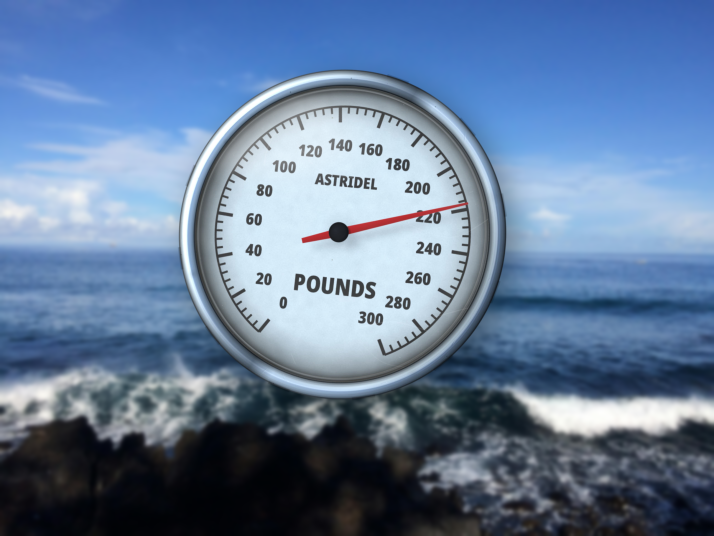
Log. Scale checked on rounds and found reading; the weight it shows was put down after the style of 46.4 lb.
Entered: 218 lb
